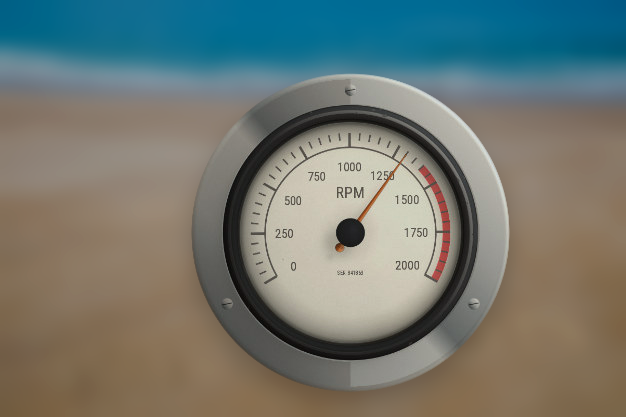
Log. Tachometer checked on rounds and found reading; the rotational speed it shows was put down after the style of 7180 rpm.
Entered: 1300 rpm
